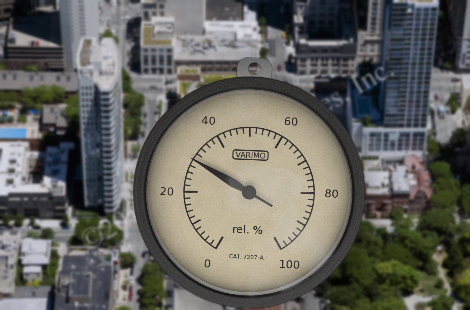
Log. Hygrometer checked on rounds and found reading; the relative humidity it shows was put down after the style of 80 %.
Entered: 30 %
